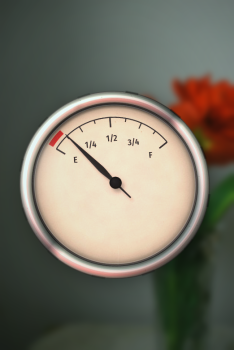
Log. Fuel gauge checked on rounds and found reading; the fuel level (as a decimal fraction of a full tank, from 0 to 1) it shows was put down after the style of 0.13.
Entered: 0.125
